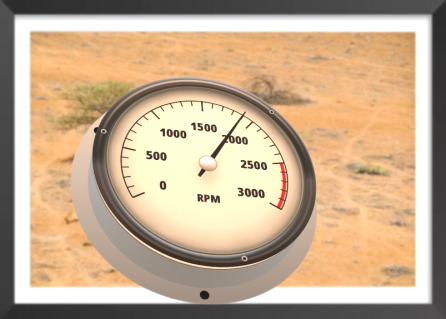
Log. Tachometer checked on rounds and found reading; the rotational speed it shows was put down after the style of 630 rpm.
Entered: 1900 rpm
